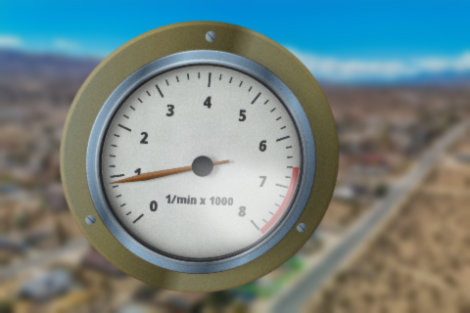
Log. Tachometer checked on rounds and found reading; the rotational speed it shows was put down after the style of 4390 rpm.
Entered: 900 rpm
